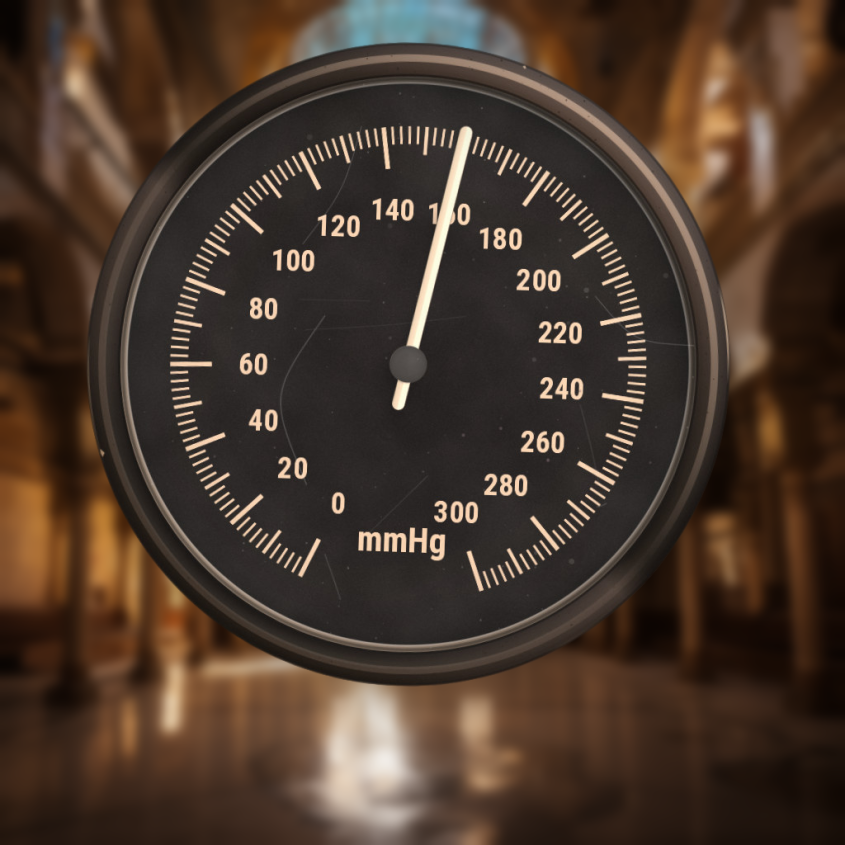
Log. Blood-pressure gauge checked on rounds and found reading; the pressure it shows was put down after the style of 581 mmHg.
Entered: 159 mmHg
